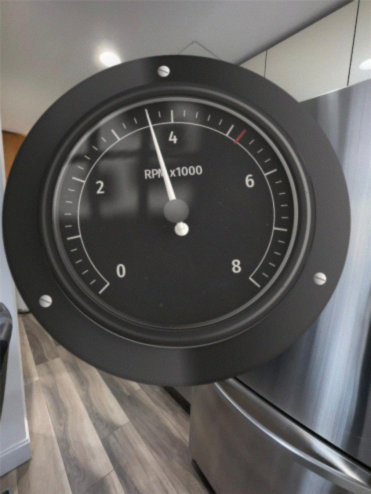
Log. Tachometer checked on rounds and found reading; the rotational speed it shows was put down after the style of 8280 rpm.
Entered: 3600 rpm
